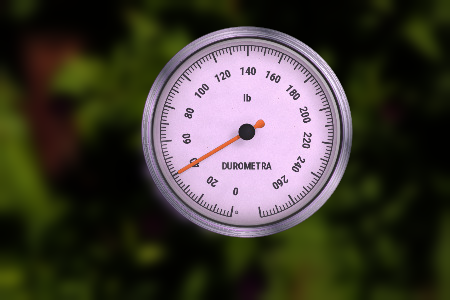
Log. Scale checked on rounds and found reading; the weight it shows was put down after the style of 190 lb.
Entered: 40 lb
